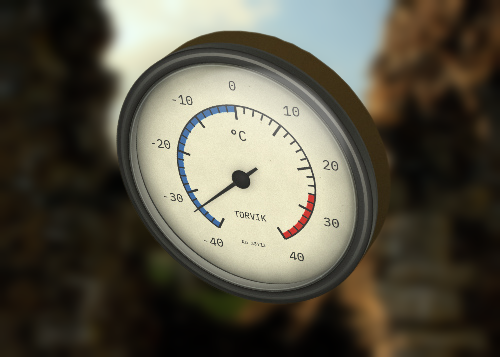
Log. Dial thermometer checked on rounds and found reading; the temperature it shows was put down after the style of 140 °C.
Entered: -34 °C
